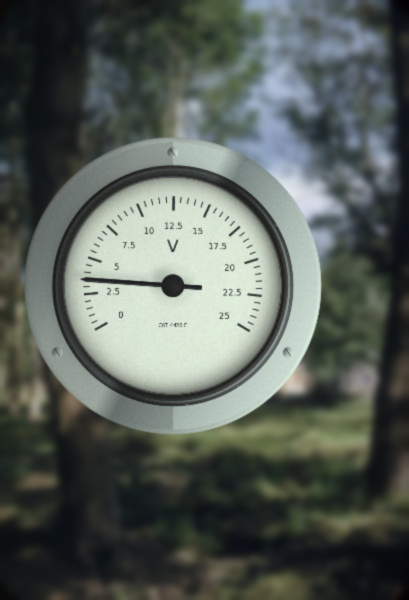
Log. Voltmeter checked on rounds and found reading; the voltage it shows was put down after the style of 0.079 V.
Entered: 3.5 V
